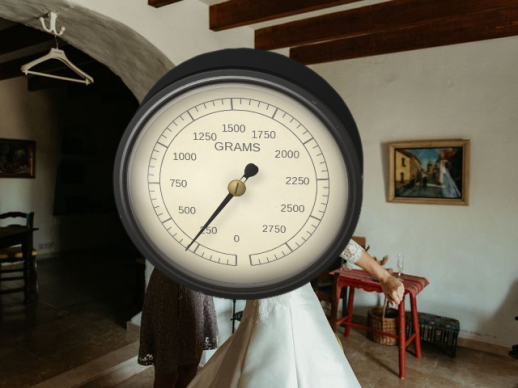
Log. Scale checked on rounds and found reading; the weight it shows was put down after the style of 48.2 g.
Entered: 300 g
